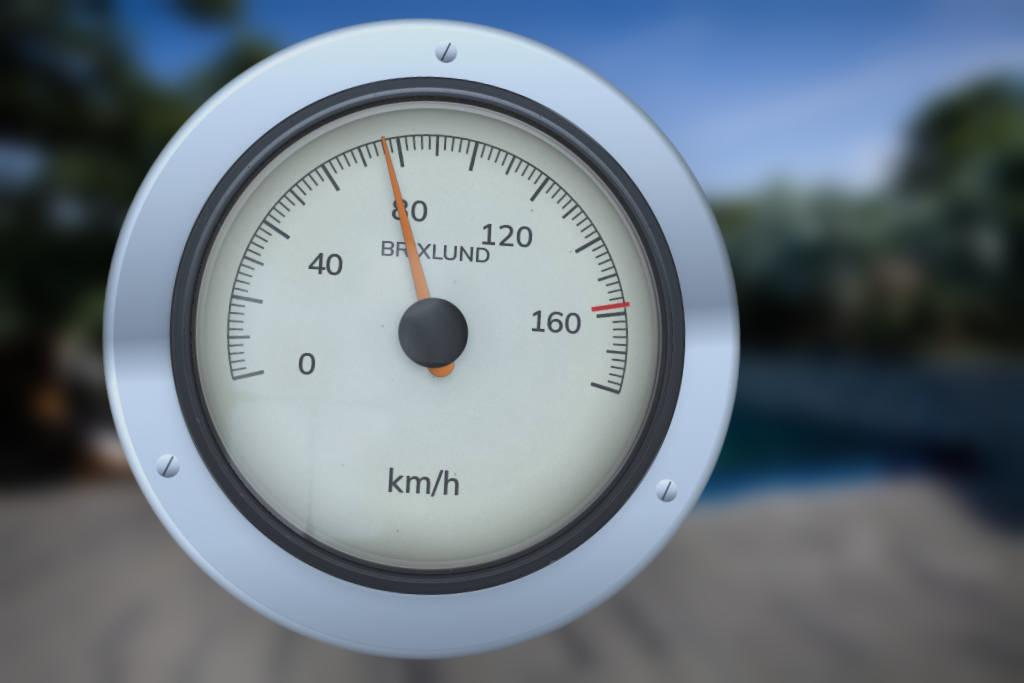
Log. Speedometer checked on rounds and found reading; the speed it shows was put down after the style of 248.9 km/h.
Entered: 76 km/h
